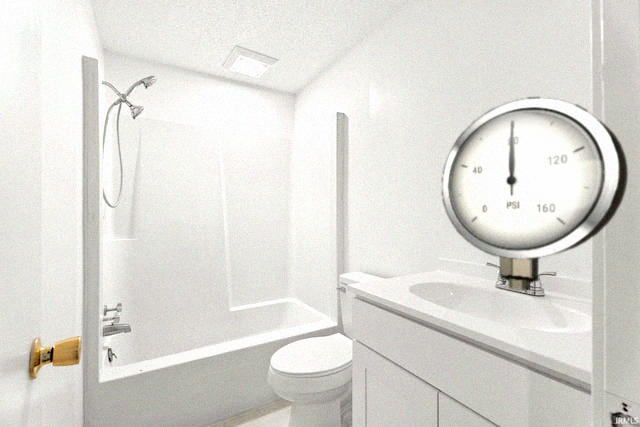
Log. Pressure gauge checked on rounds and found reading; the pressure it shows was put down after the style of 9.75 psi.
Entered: 80 psi
